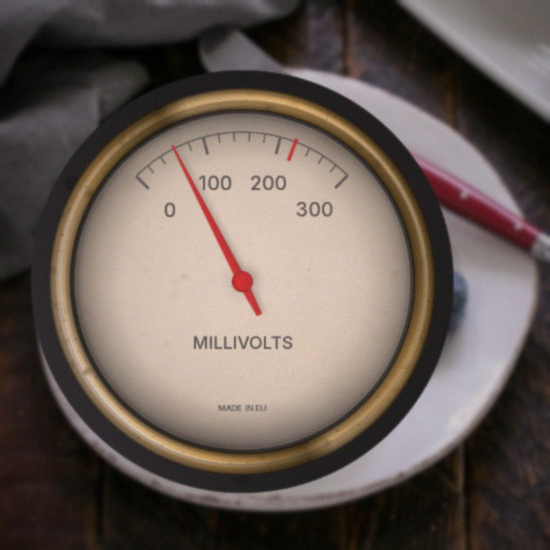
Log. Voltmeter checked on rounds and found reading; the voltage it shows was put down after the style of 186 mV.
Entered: 60 mV
